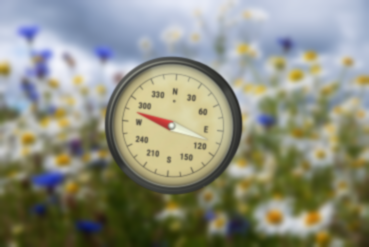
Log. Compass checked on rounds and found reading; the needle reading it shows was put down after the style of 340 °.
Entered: 285 °
